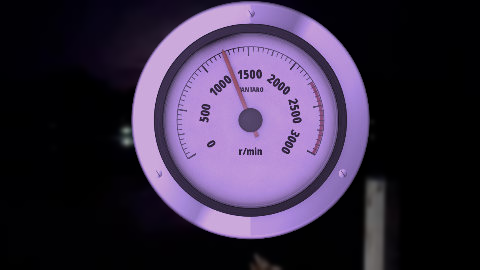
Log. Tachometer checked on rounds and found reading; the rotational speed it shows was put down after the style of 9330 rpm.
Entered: 1250 rpm
